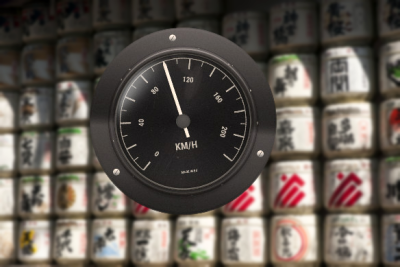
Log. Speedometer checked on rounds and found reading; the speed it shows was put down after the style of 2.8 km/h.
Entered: 100 km/h
